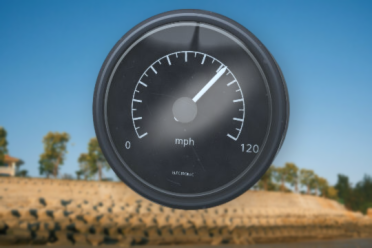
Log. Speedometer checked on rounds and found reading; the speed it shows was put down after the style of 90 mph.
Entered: 82.5 mph
